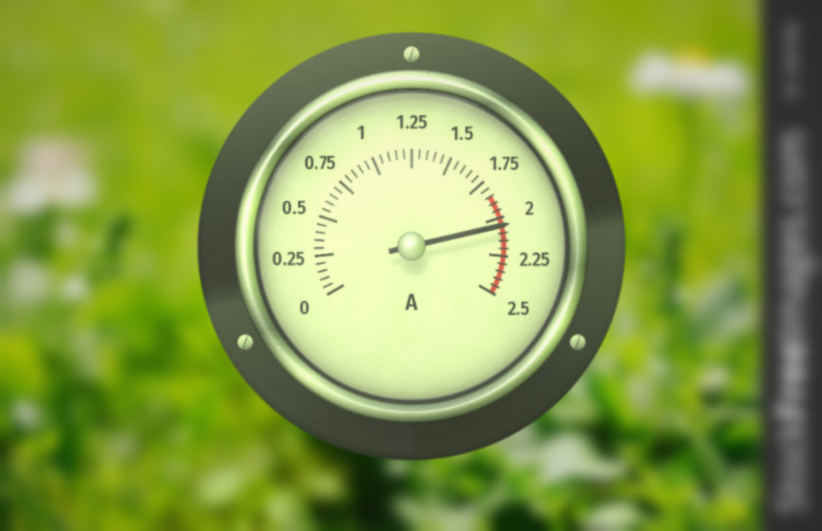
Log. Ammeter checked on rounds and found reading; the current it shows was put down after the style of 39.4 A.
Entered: 2.05 A
